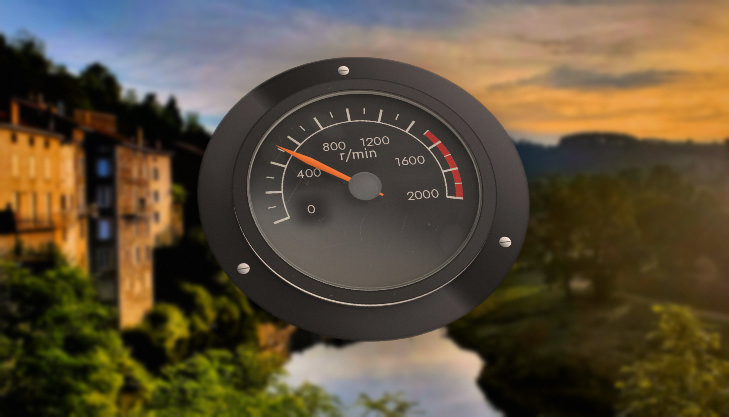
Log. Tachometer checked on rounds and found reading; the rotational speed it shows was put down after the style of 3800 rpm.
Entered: 500 rpm
